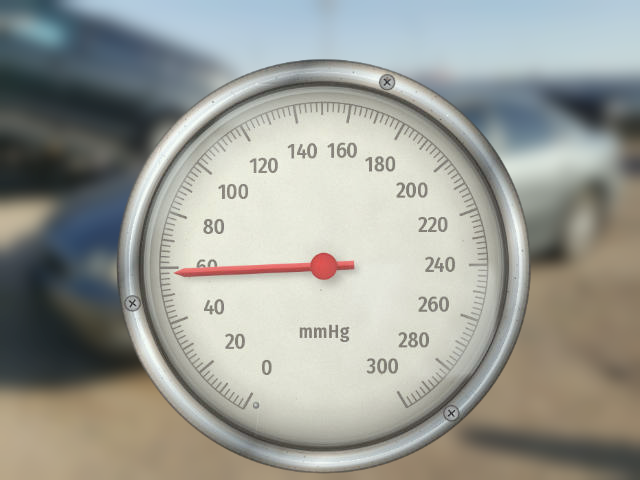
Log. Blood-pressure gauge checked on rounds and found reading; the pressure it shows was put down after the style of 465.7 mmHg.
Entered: 58 mmHg
